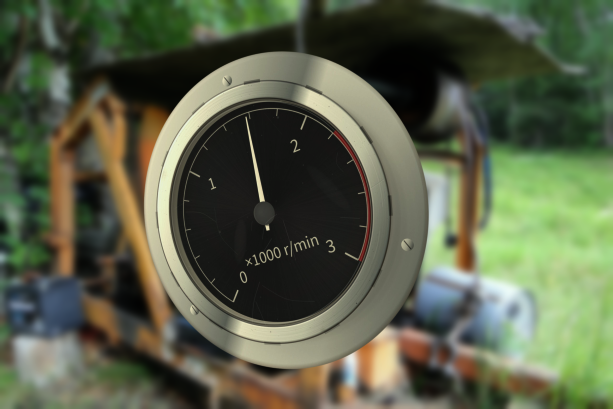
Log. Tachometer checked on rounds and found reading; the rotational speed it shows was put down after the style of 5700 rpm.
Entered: 1600 rpm
